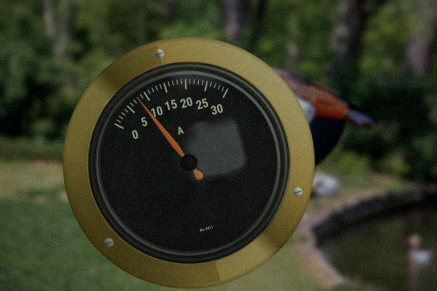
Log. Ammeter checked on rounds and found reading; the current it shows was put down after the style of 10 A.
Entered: 8 A
